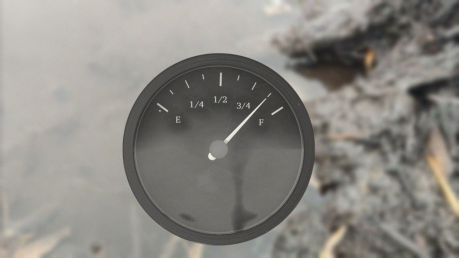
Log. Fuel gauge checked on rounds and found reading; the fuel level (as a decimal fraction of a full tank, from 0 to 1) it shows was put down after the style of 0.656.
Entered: 0.875
